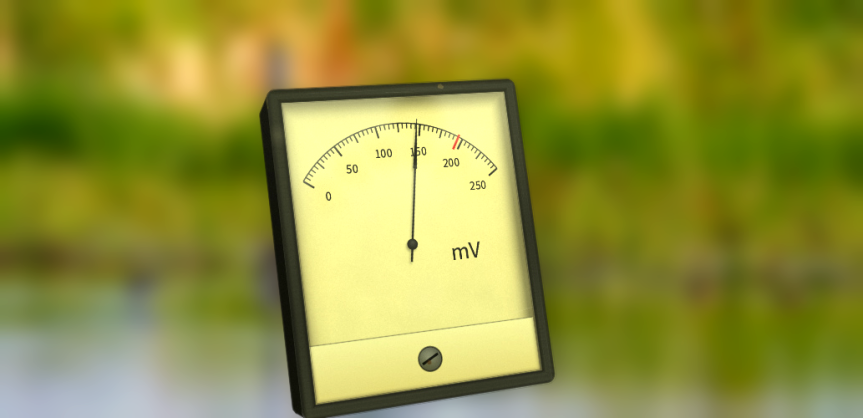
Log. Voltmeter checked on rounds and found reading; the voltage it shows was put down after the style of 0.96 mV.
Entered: 145 mV
